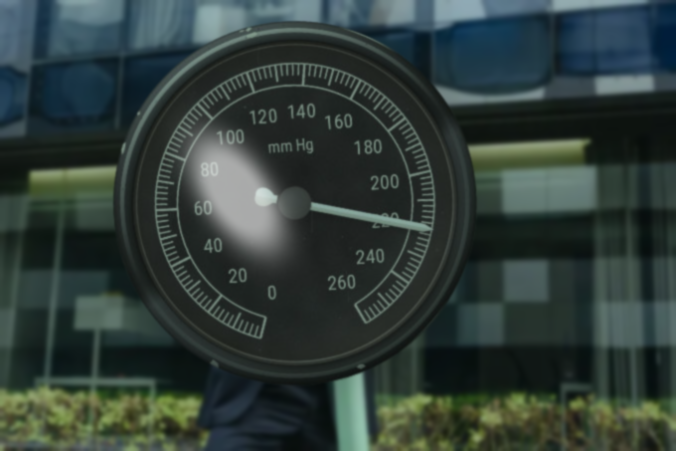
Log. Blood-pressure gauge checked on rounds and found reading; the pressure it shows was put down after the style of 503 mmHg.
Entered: 220 mmHg
